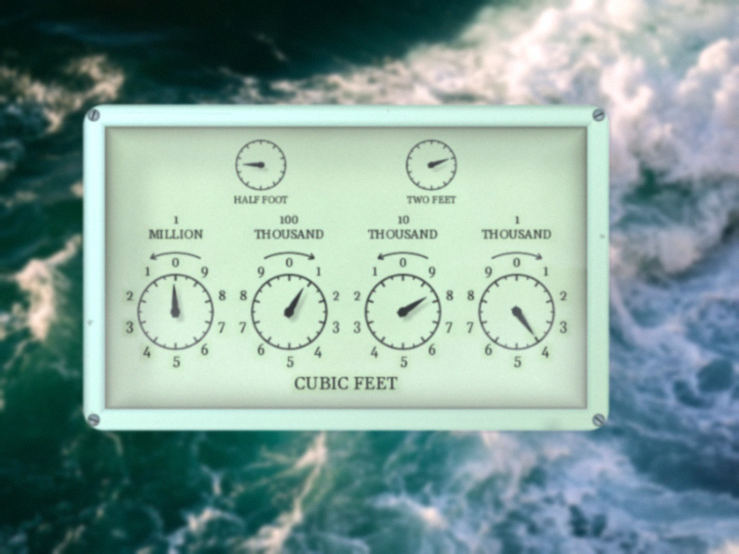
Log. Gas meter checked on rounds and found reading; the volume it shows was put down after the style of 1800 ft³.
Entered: 8400 ft³
